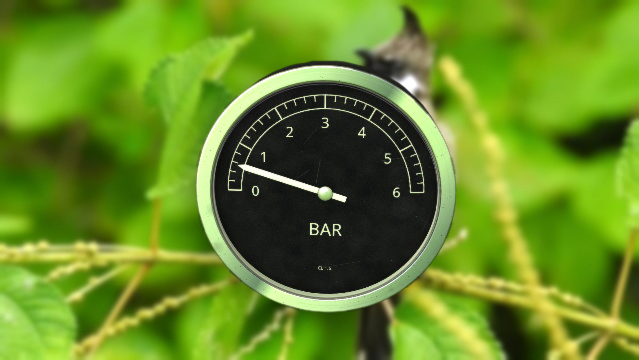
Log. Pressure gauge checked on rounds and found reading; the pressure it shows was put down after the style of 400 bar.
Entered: 0.6 bar
